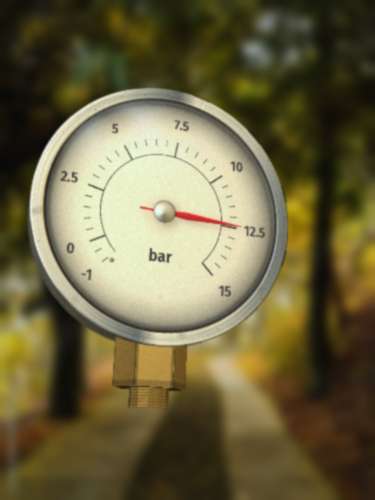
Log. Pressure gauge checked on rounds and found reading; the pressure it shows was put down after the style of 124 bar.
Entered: 12.5 bar
